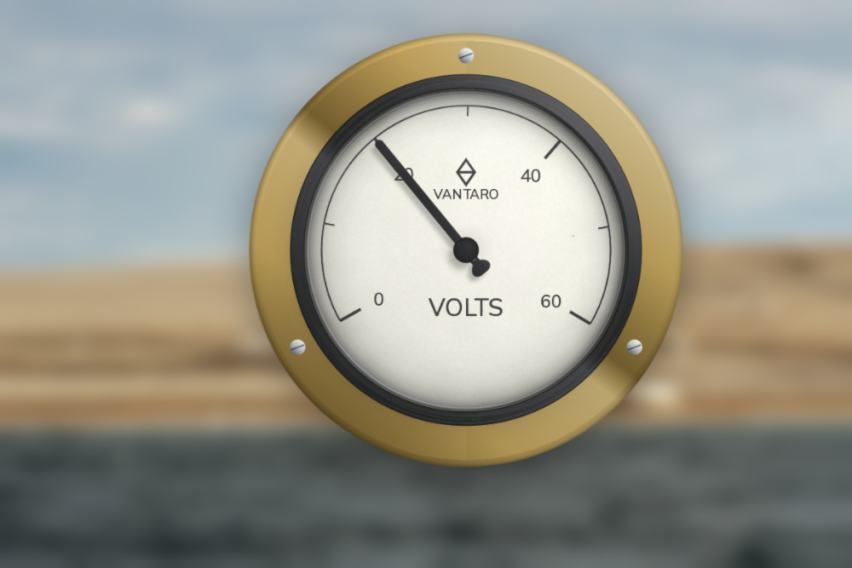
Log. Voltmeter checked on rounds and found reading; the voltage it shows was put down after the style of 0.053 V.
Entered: 20 V
